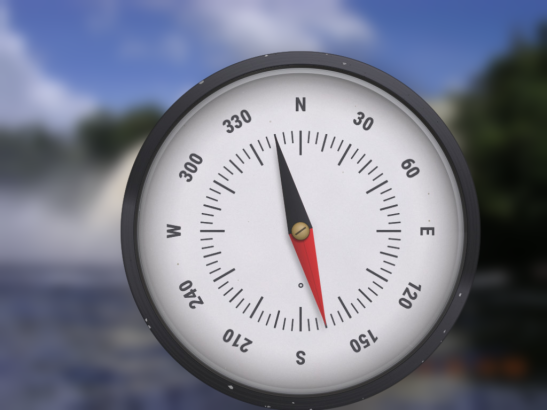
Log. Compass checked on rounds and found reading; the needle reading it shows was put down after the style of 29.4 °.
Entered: 165 °
